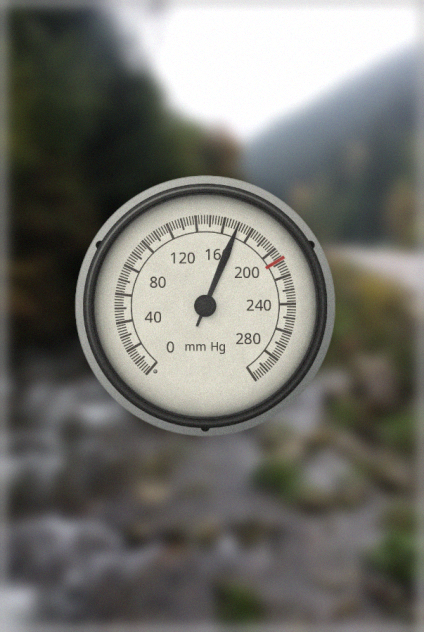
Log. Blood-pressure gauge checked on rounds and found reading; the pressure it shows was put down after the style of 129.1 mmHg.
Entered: 170 mmHg
